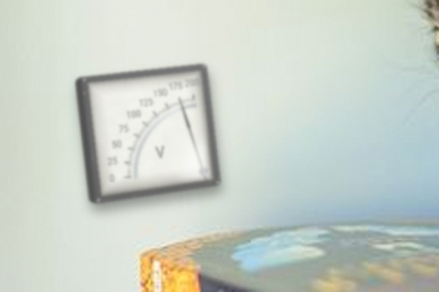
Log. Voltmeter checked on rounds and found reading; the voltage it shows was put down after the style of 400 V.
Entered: 175 V
